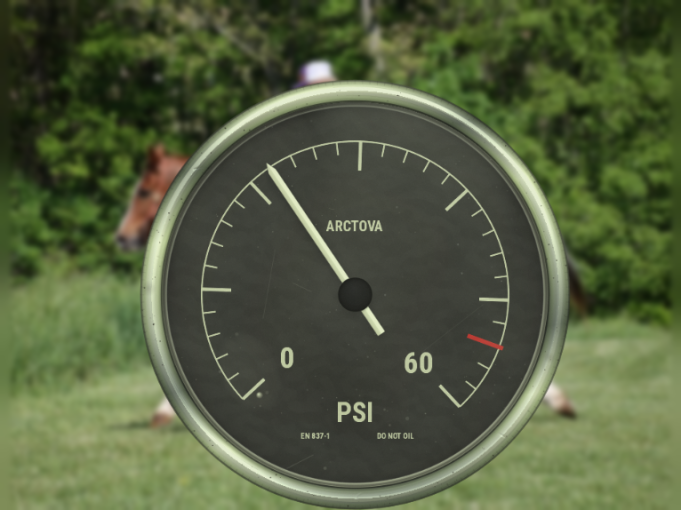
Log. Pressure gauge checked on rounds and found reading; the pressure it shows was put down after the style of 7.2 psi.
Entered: 22 psi
